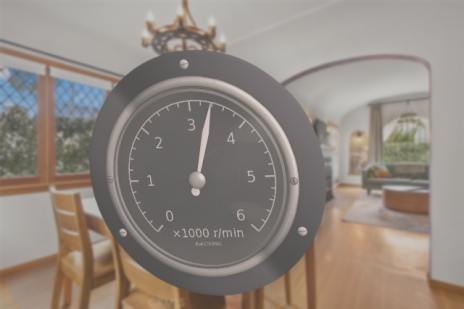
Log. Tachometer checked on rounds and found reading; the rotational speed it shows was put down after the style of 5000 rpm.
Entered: 3400 rpm
